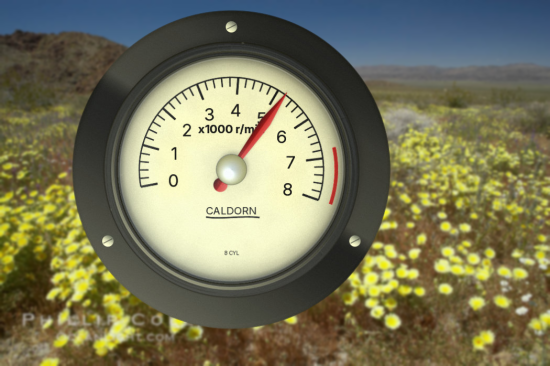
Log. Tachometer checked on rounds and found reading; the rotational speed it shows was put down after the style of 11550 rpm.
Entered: 5200 rpm
